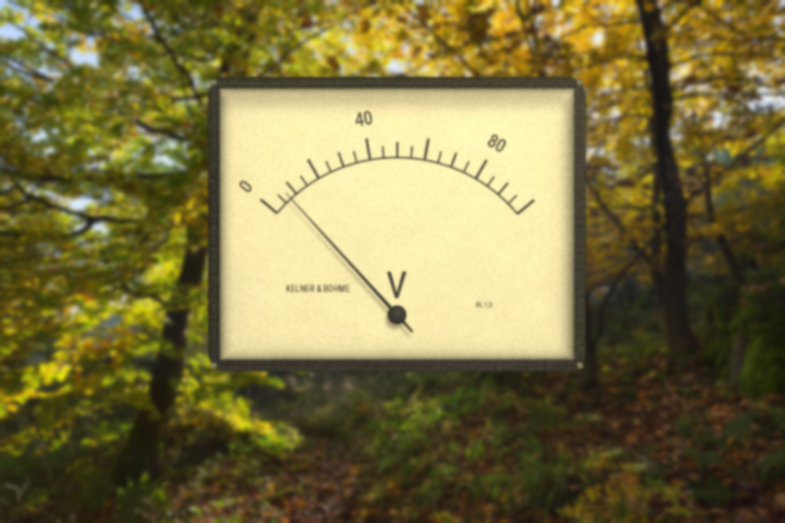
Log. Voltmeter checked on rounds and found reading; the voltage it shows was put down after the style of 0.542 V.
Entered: 7.5 V
